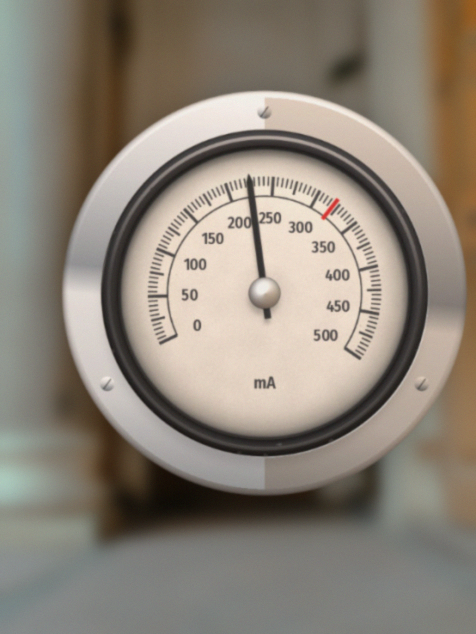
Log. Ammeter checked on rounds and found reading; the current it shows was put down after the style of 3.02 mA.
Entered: 225 mA
